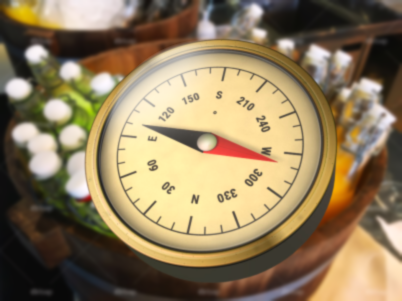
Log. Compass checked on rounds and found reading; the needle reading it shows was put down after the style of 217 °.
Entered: 280 °
